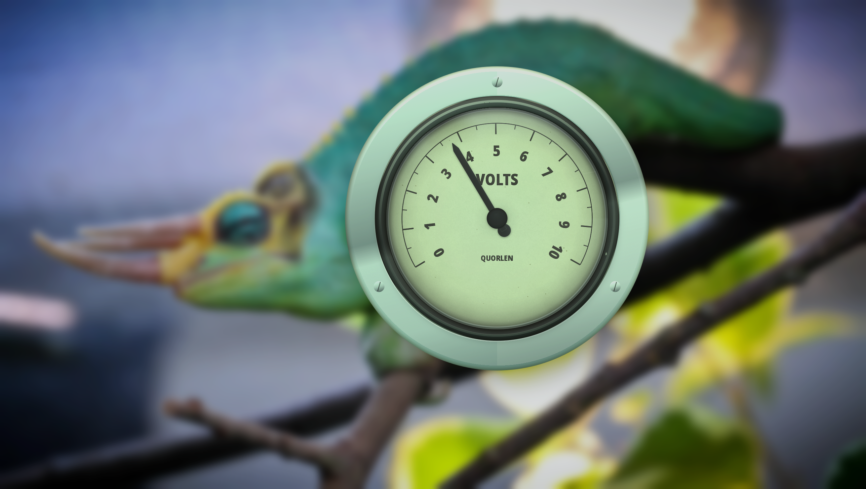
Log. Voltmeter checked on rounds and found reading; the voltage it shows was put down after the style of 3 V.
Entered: 3.75 V
